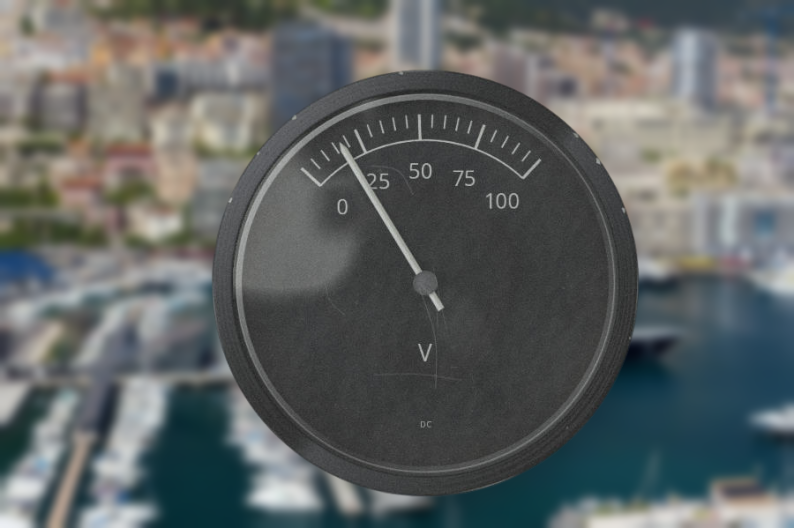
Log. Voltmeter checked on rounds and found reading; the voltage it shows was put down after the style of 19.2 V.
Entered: 17.5 V
